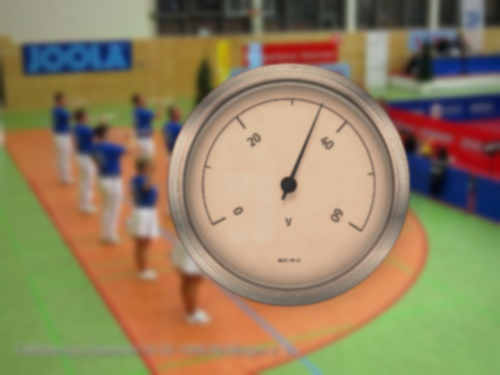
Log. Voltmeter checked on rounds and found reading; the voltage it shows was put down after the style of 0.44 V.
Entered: 35 V
